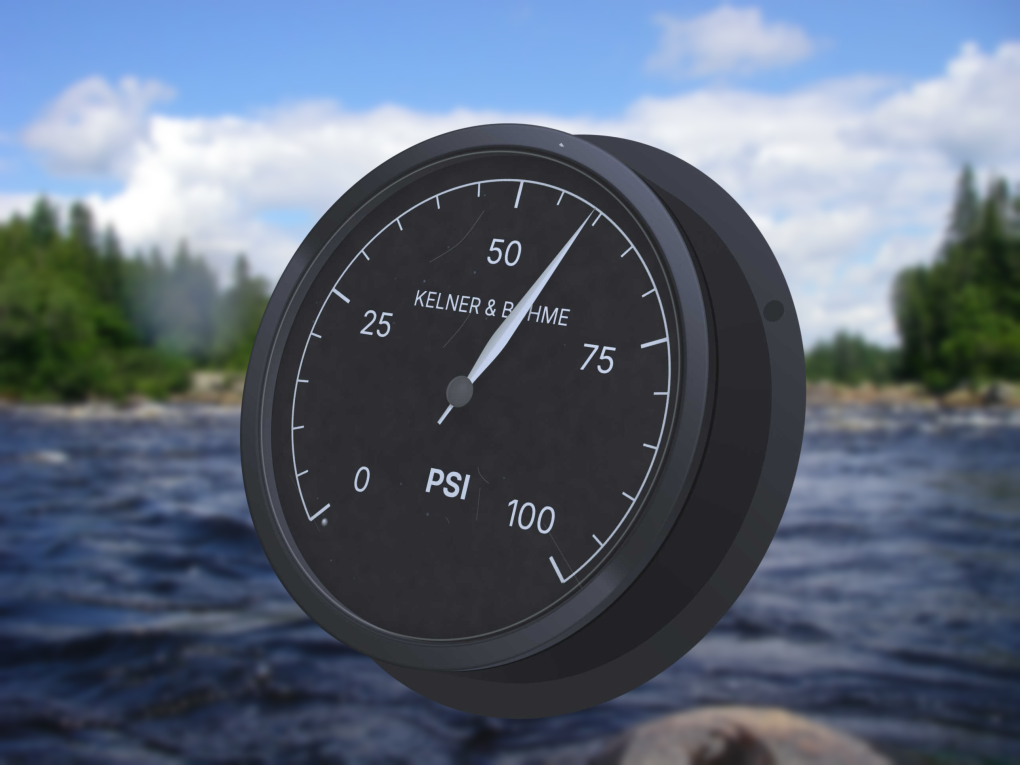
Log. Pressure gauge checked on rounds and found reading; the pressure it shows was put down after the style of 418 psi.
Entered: 60 psi
